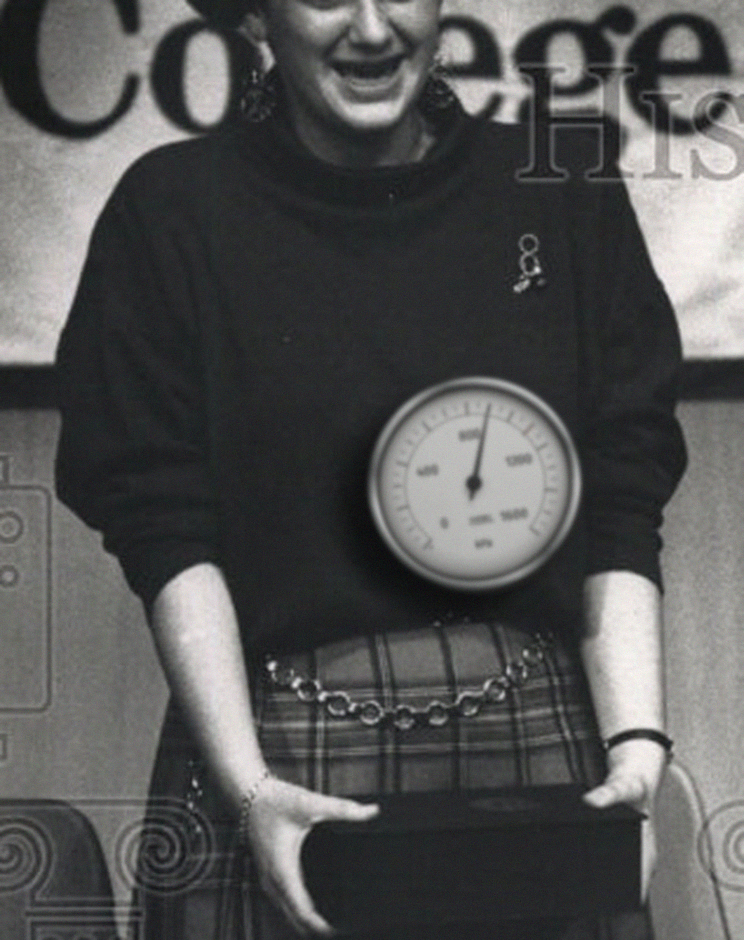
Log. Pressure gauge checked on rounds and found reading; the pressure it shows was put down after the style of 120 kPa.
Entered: 900 kPa
